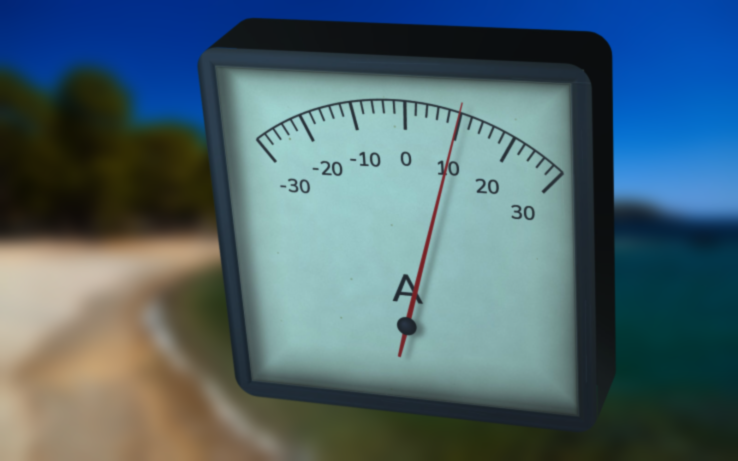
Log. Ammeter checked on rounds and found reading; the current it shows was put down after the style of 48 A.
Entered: 10 A
